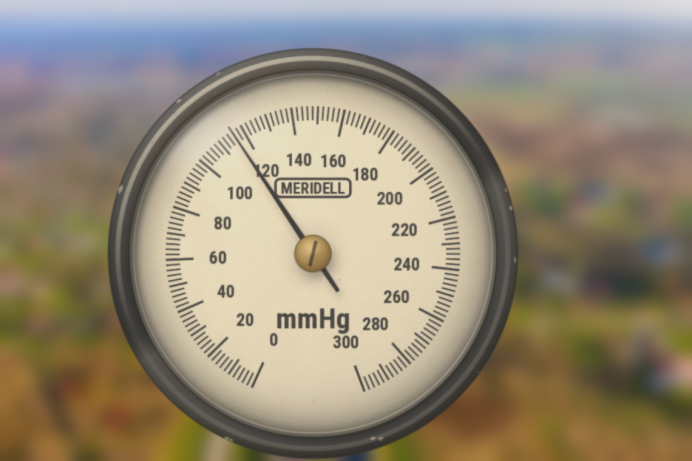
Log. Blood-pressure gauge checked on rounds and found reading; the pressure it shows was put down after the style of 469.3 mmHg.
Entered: 116 mmHg
